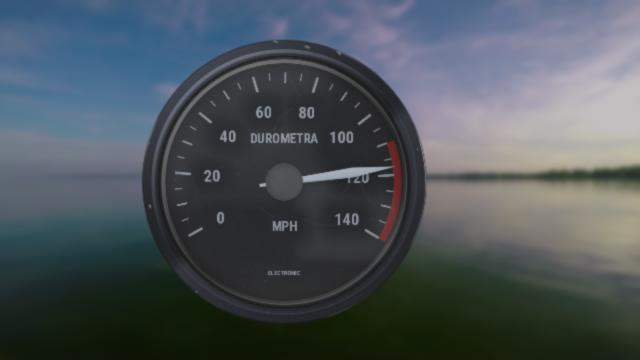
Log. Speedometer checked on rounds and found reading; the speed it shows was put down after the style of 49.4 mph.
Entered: 117.5 mph
